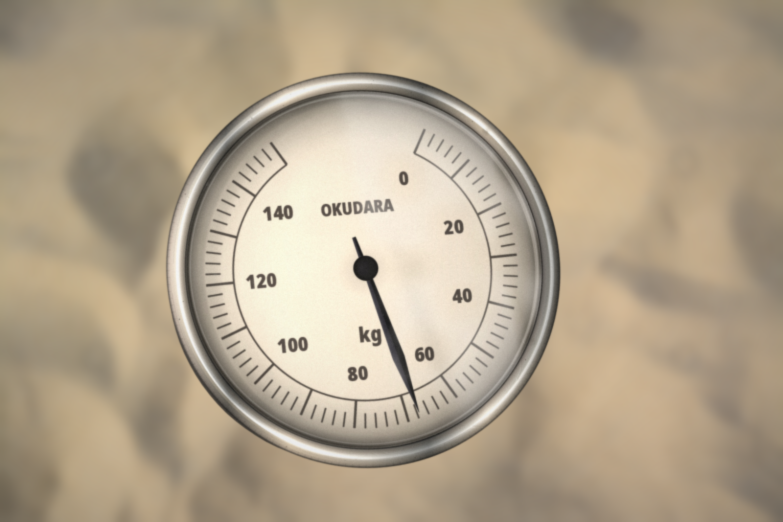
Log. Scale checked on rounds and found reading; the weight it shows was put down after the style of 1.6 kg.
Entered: 68 kg
